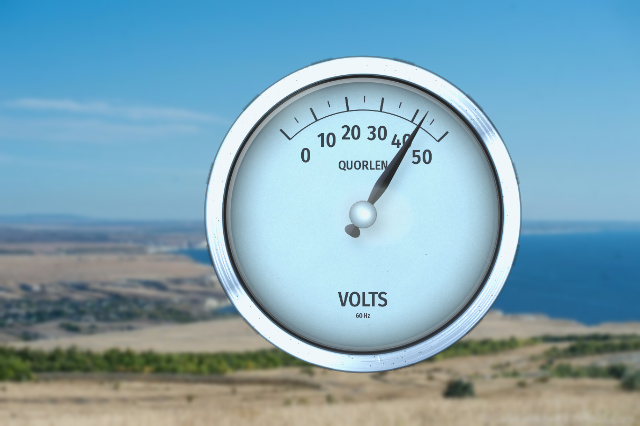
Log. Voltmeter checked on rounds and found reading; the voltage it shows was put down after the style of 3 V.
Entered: 42.5 V
